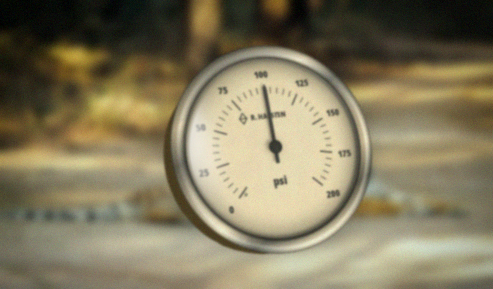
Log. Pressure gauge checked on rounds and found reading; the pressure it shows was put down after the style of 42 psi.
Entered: 100 psi
